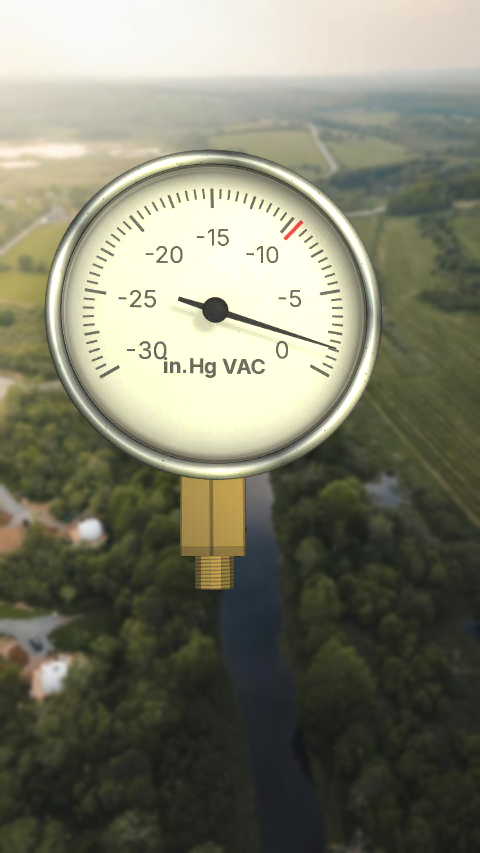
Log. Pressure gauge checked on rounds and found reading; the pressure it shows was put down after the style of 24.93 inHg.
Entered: -1.5 inHg
